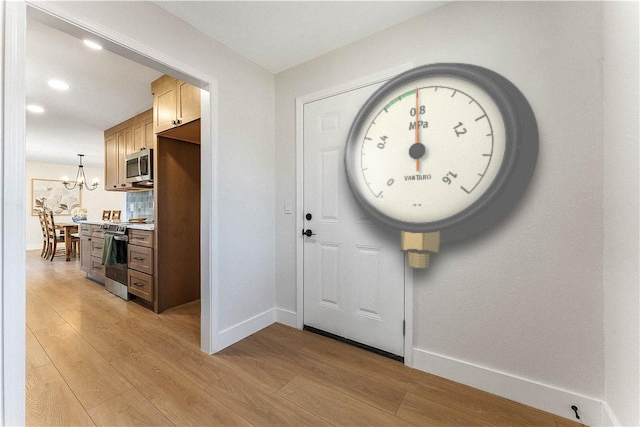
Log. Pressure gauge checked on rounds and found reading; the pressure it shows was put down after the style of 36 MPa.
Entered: 0.8 MPa
